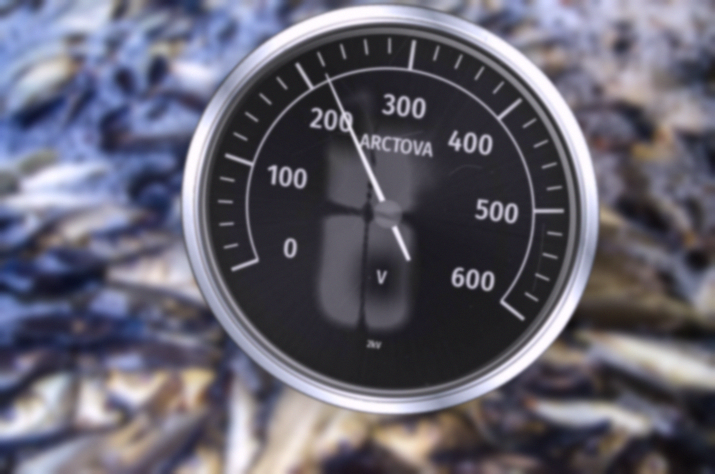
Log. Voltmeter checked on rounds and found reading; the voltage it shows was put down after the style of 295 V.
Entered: 220 V
